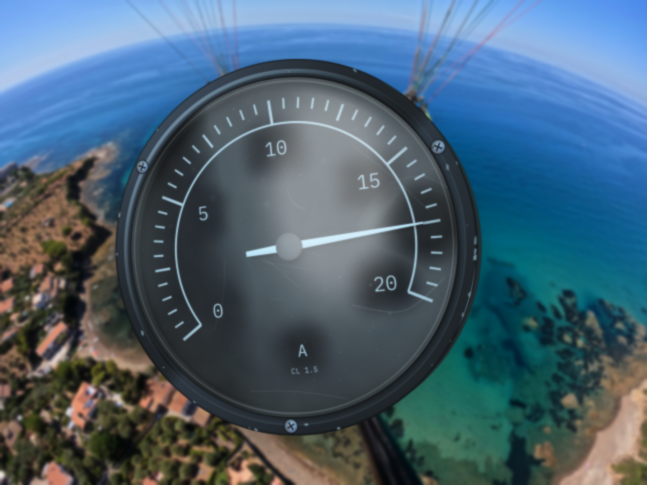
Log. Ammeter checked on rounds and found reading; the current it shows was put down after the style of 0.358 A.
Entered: 17.5 A
